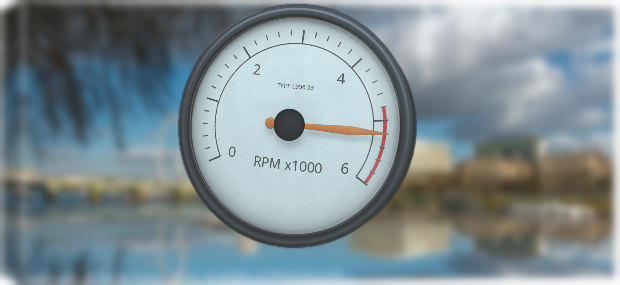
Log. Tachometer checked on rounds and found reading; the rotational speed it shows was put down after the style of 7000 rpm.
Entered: 5200 rpm
